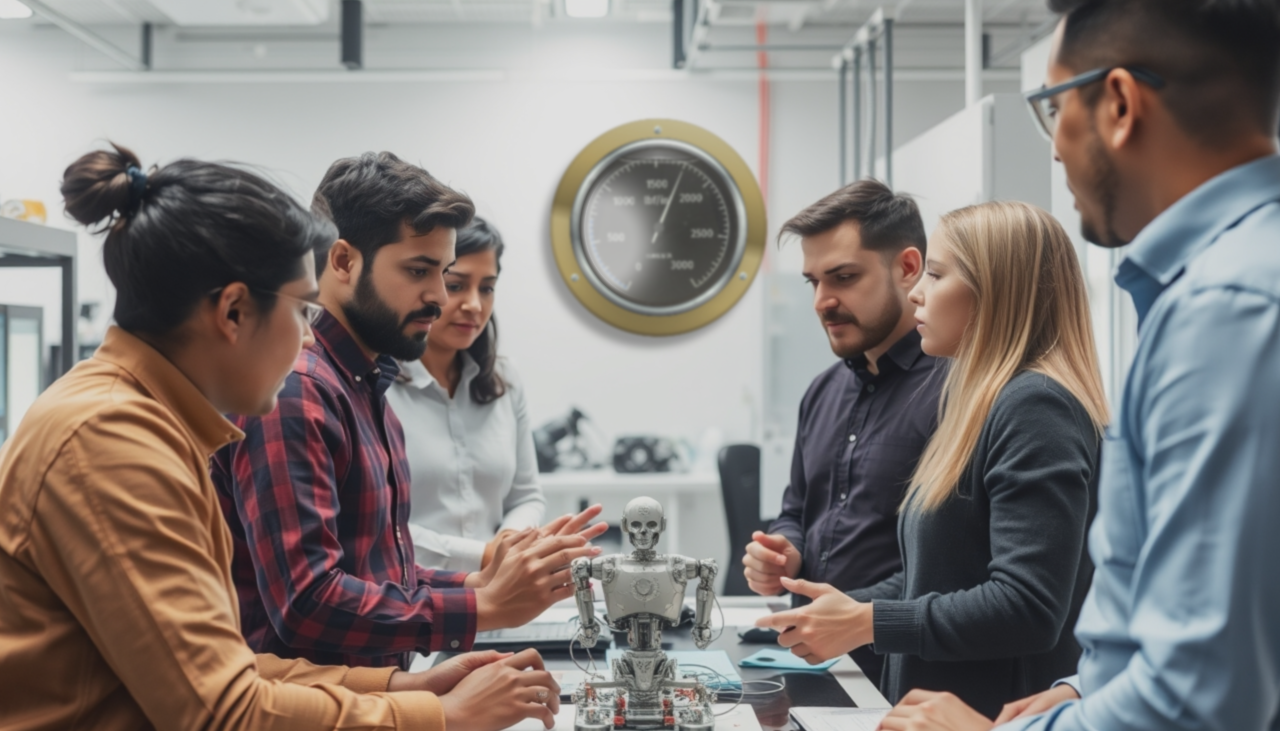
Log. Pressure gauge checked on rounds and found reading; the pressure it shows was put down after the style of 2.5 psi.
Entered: 1750 psi
